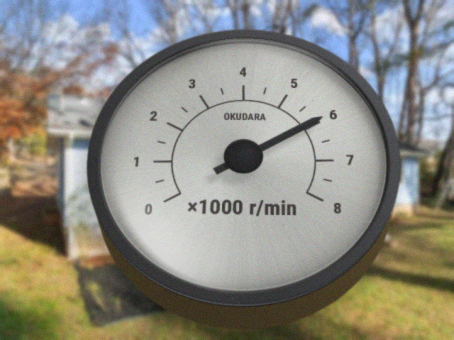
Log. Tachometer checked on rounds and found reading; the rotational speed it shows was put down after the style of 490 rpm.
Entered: 6000 rpm
